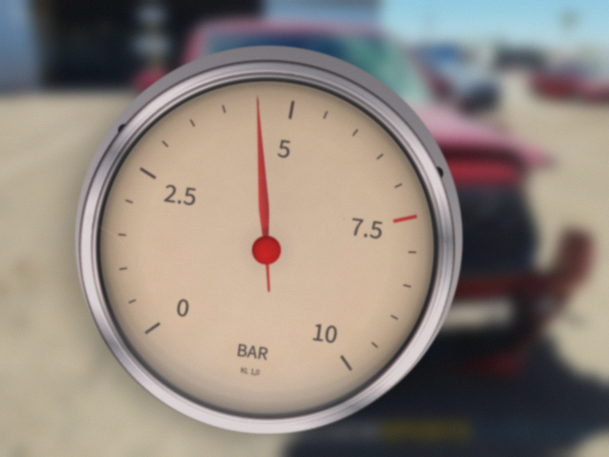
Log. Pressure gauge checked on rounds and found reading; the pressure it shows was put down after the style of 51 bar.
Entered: 4.5 bar
